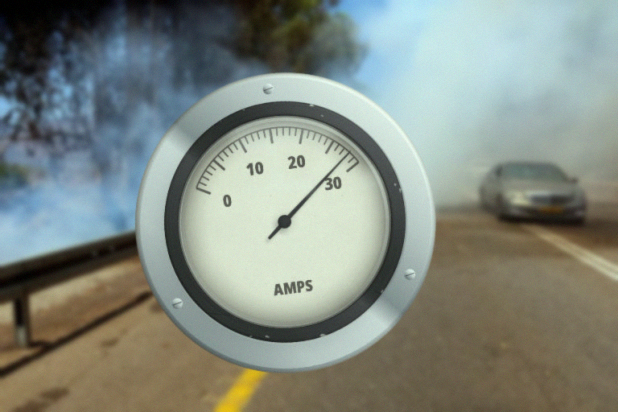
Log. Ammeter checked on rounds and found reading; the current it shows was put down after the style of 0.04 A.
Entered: 28 A
